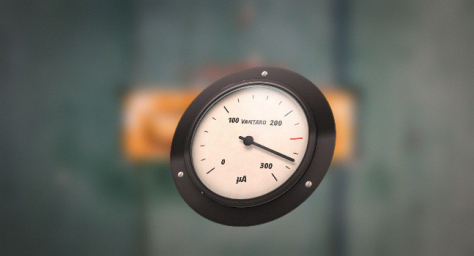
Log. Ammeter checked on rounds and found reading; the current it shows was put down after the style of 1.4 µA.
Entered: 270 µA
